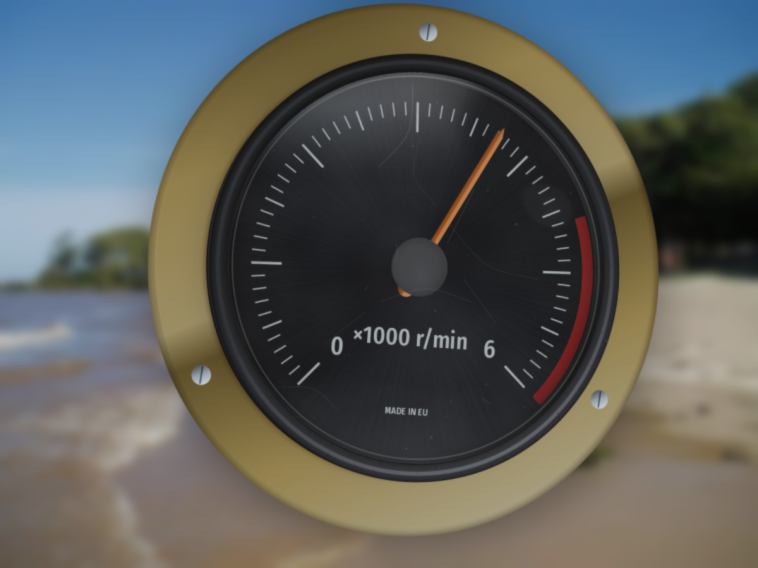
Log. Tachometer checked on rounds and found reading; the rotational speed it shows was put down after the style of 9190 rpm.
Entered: 3700 rpm
